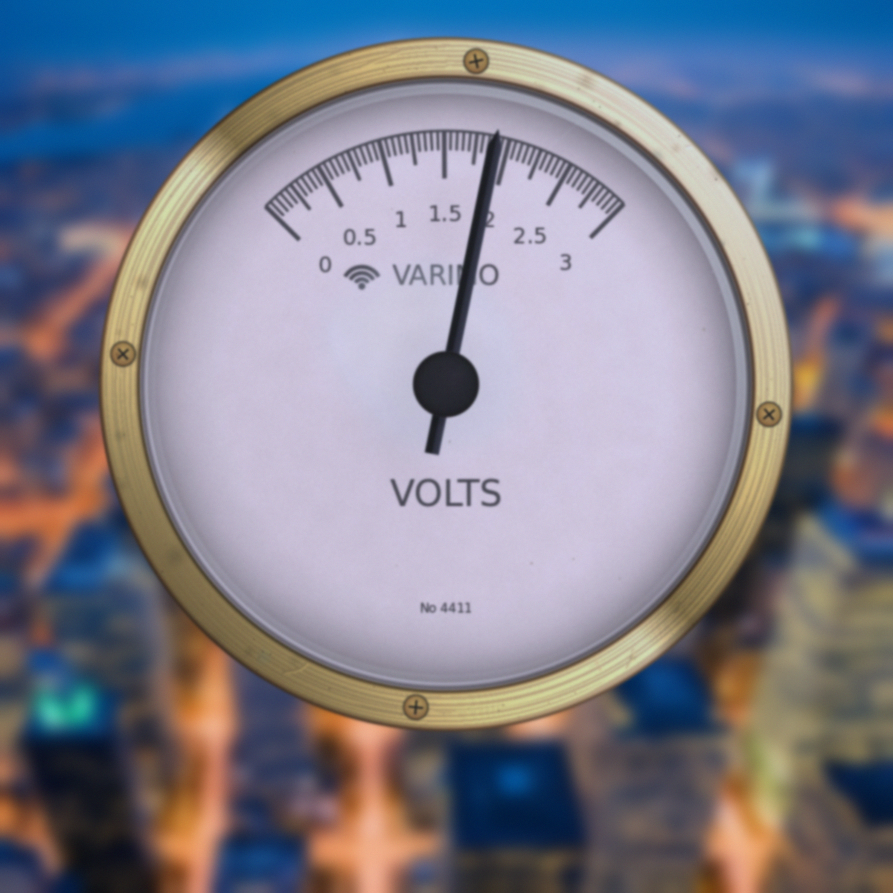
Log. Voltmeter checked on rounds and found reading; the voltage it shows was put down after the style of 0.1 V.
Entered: 1.9 V
